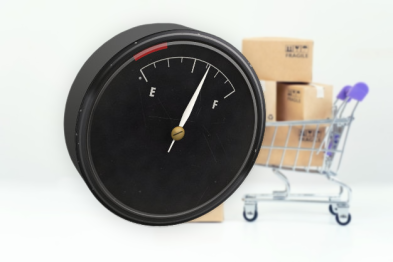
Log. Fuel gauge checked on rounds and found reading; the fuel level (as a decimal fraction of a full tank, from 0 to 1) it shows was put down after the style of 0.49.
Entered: 0.625
